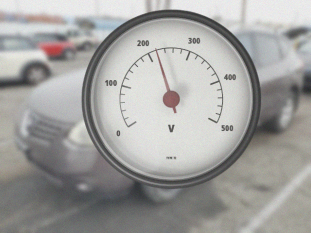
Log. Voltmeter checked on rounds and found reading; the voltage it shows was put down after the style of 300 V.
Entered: 220 V
